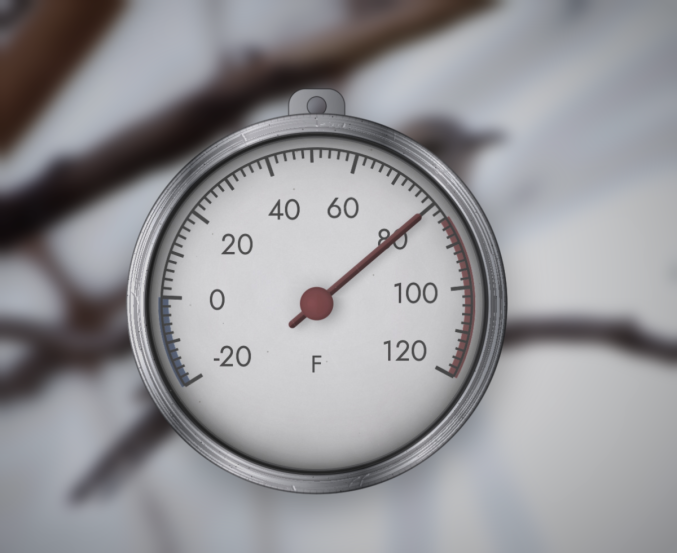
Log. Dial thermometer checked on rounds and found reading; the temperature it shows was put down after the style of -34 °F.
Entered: 80 °F
